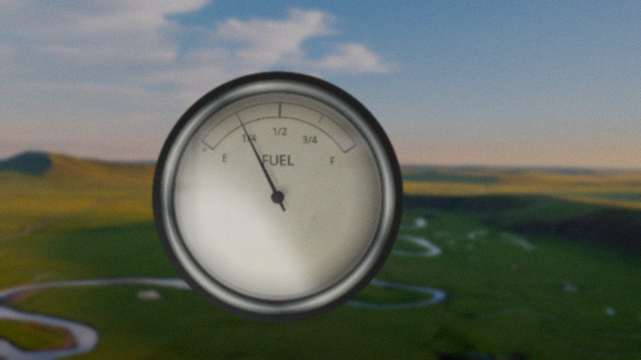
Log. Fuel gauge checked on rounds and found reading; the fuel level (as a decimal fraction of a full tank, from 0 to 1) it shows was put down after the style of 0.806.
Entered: 0.25
